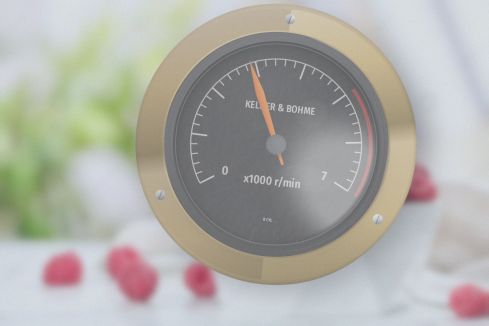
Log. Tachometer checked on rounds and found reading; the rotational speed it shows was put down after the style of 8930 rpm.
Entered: 2900 rpm
